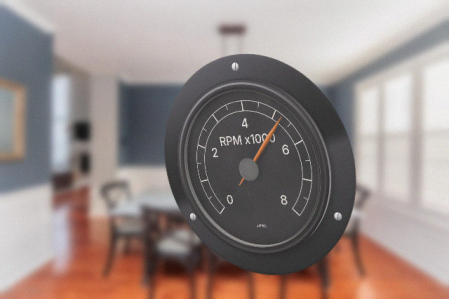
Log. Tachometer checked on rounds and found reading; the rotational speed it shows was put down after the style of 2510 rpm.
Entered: 5250 rpm
